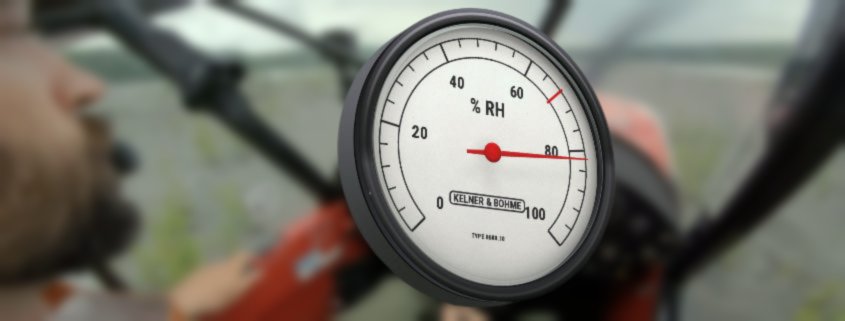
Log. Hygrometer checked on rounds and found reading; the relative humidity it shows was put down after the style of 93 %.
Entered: 82 %
